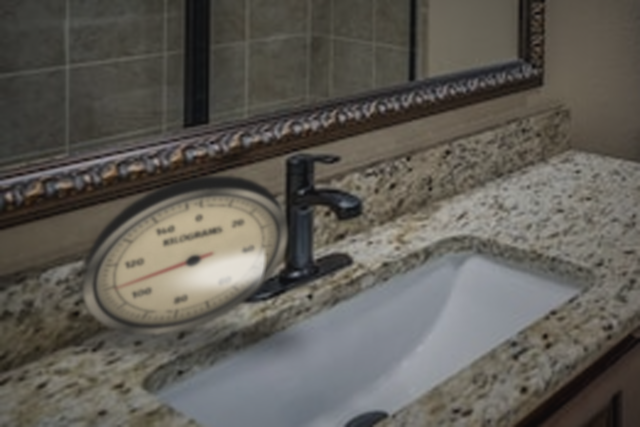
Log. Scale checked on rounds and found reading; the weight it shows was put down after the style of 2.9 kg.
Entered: 110 kg
